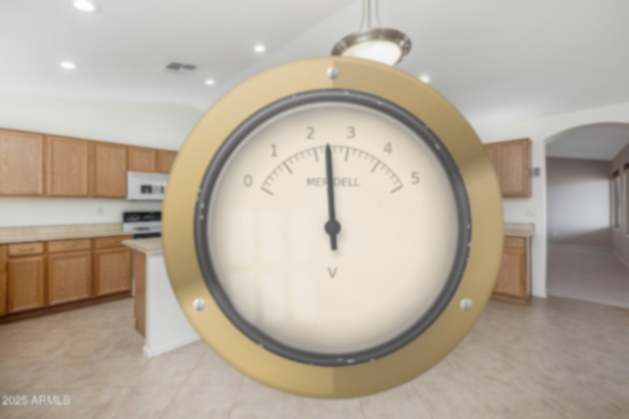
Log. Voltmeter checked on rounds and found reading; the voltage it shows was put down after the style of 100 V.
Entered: 2.4 V
